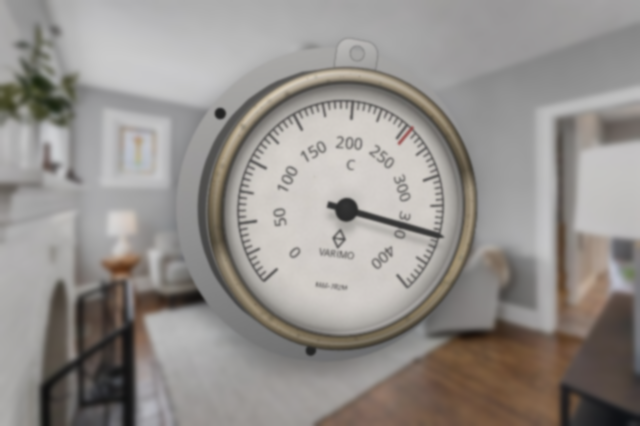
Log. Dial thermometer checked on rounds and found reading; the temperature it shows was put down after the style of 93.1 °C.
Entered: 350 °C
